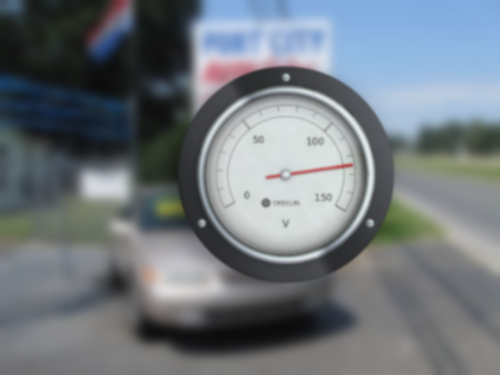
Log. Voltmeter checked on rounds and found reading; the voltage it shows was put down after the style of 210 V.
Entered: 125 V
